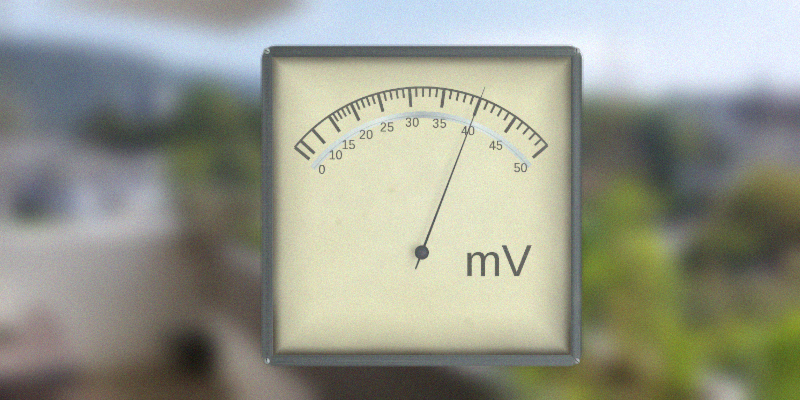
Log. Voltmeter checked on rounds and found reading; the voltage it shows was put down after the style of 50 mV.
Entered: 40 mV
